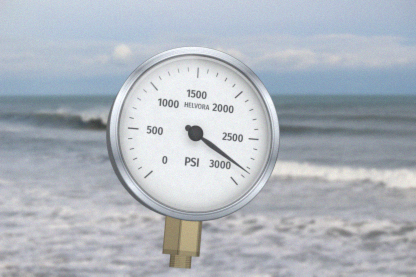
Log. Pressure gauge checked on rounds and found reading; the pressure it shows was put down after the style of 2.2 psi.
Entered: 2850 psi
